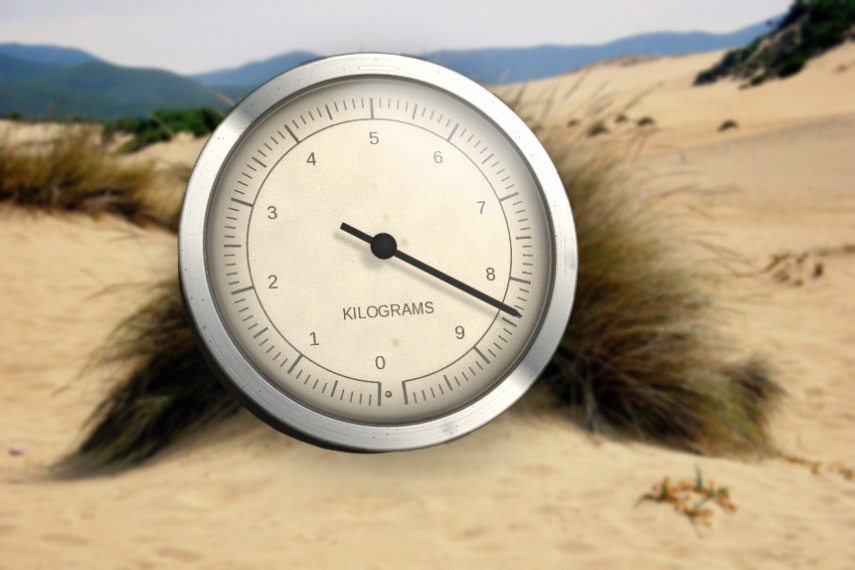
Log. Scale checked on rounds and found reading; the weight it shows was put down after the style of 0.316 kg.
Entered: 8.4 kg
